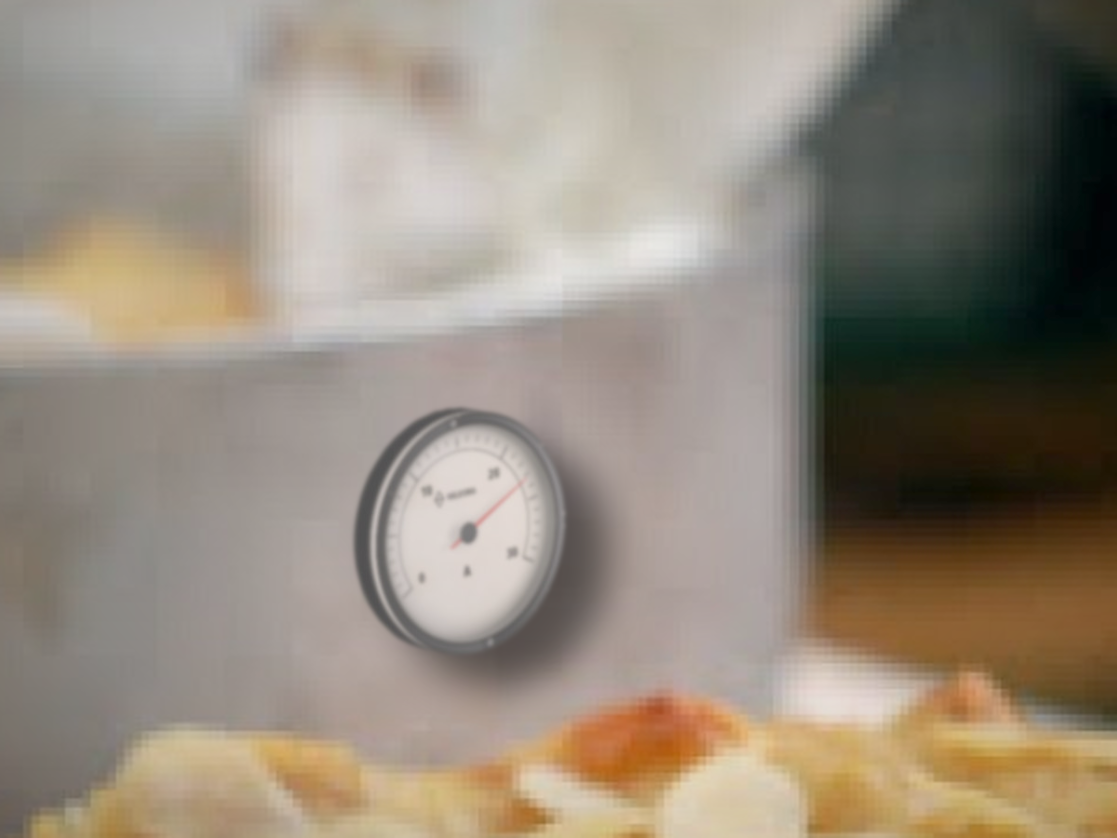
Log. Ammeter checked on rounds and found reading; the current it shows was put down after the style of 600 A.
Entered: 23 A
